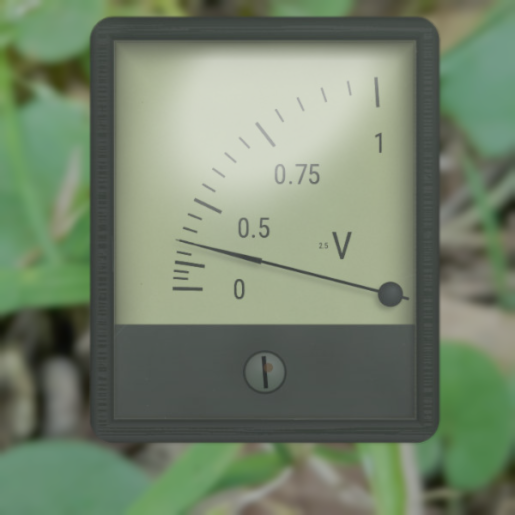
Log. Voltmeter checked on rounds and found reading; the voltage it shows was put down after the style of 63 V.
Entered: 0.35 V
